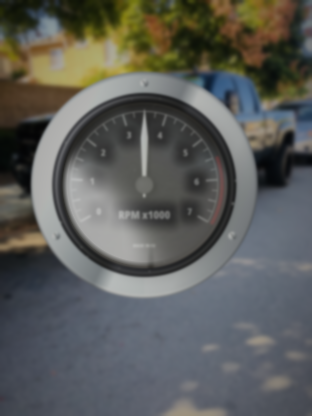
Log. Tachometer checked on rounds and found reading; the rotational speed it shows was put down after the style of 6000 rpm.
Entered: 3500 rpm
